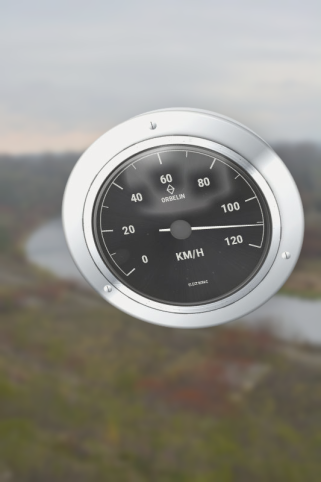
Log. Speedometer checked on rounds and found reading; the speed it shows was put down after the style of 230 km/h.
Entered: 110 km/h
